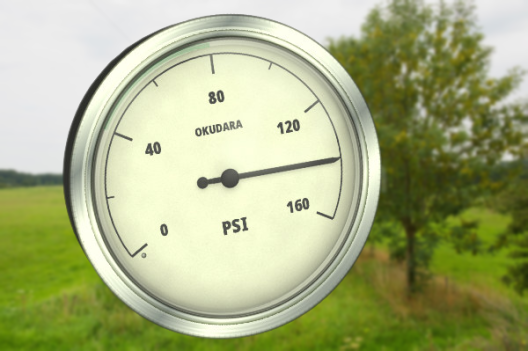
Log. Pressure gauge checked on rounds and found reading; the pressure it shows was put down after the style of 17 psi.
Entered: 140 psi
